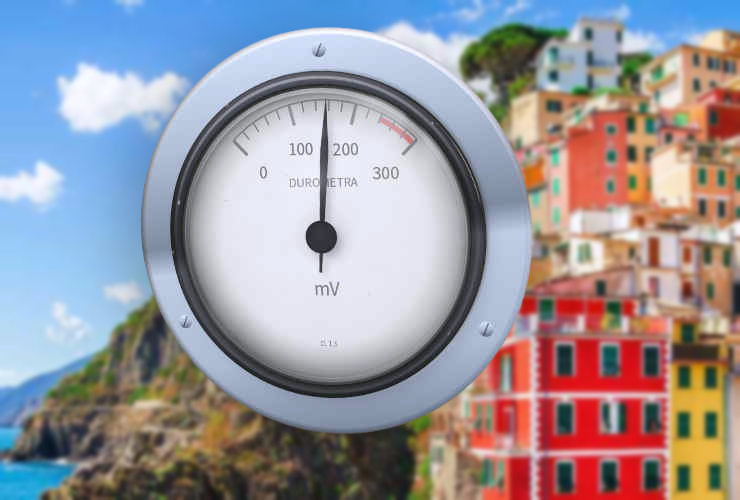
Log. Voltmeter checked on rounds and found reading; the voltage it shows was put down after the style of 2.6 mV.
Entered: 160 mV
